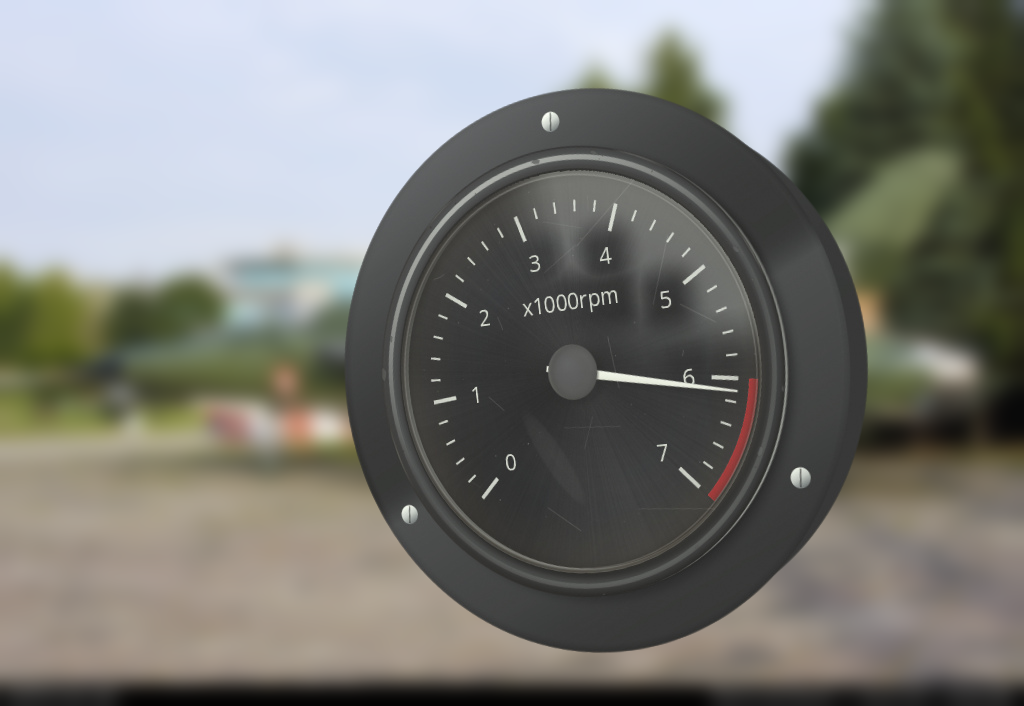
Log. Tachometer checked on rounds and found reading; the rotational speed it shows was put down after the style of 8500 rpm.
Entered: 6100 rpm
